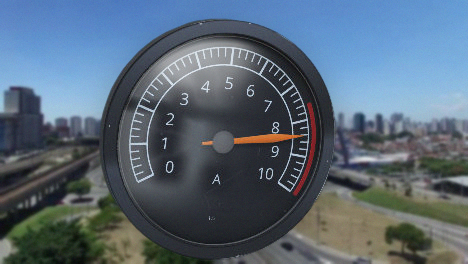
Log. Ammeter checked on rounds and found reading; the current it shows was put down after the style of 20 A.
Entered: 8.4 A
